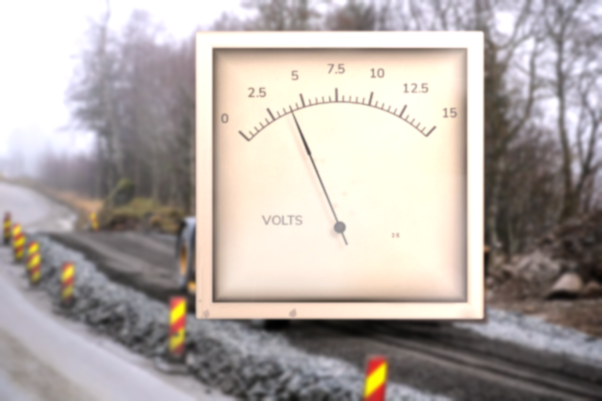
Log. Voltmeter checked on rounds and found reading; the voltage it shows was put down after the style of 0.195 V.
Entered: 4 V
